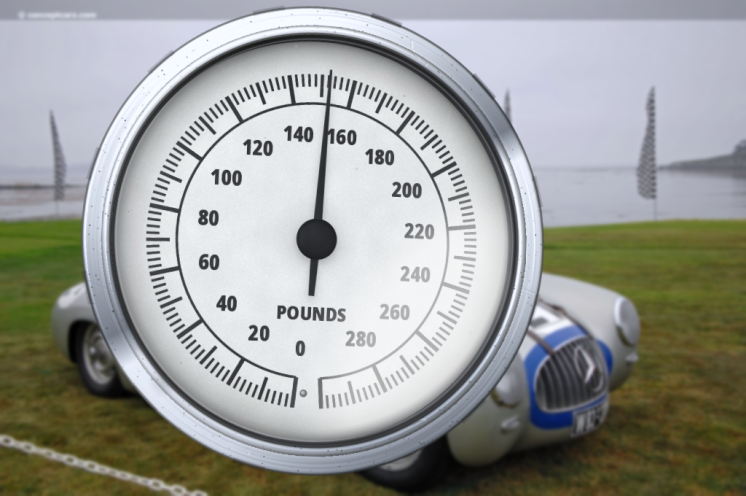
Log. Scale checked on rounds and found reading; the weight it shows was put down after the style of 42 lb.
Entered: 152 lb
